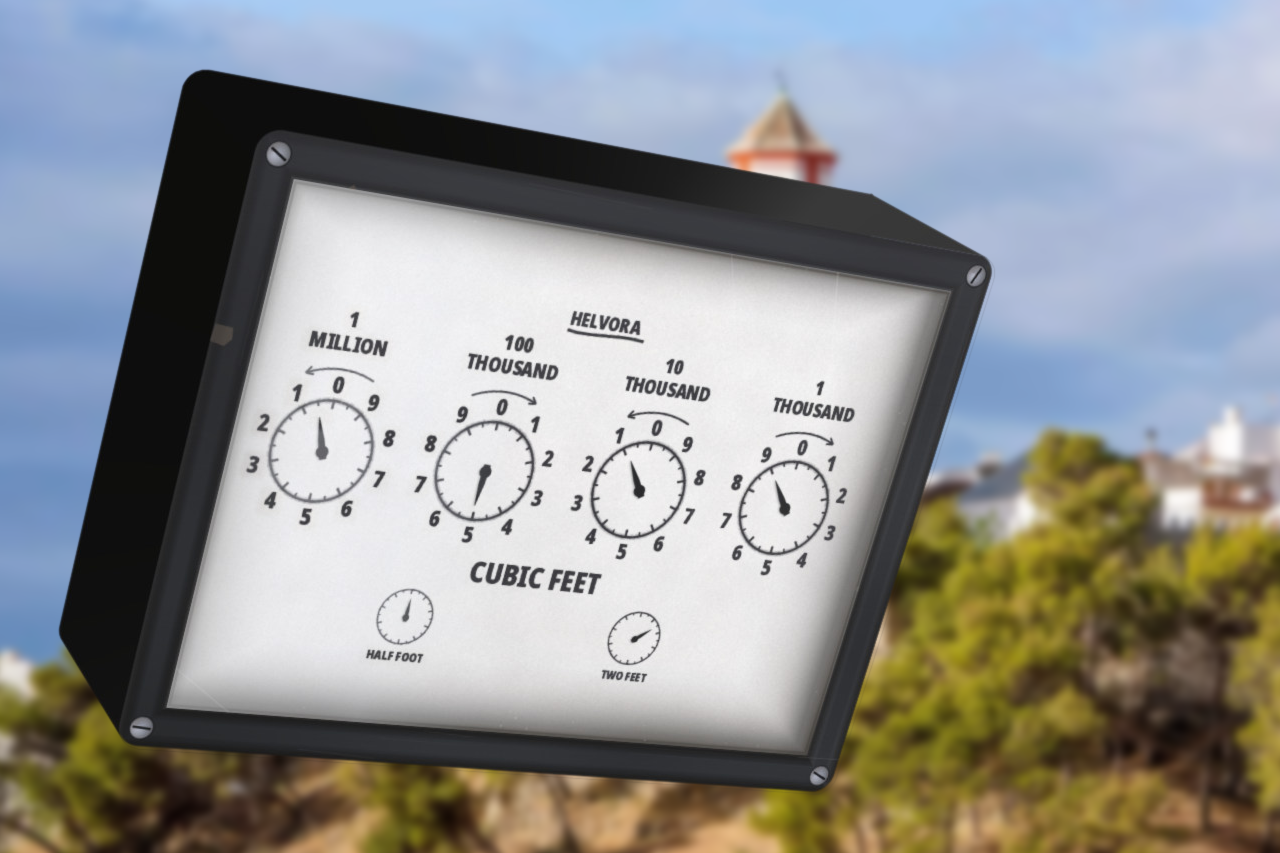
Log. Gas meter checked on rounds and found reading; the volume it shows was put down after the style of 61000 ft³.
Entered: 50900 ft³
